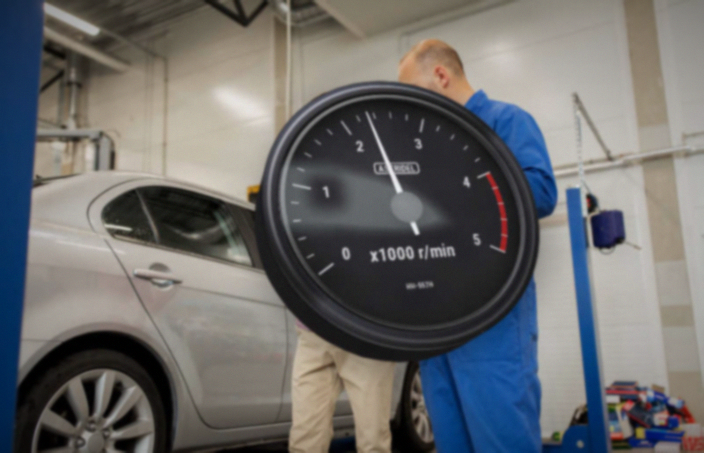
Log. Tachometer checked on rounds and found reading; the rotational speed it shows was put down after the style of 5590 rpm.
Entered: 2300 rpm
